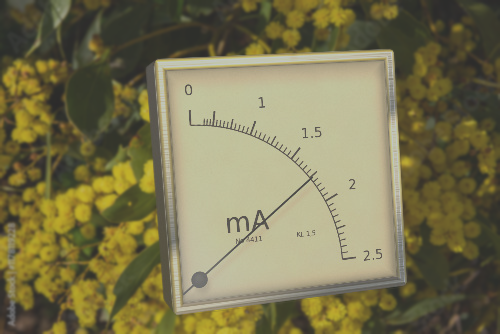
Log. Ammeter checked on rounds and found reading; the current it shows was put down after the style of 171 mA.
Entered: 1.75 mA
